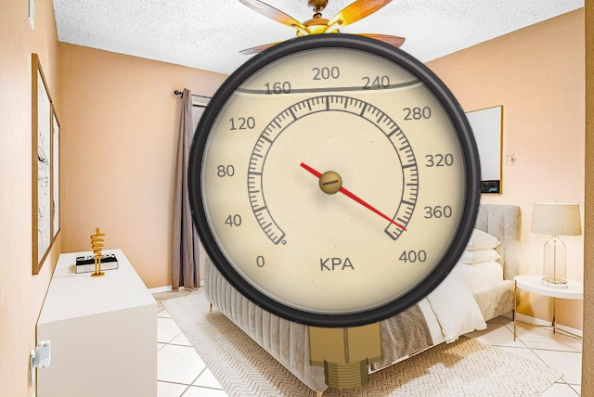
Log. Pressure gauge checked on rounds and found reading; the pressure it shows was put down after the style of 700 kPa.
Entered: 385 kPa
